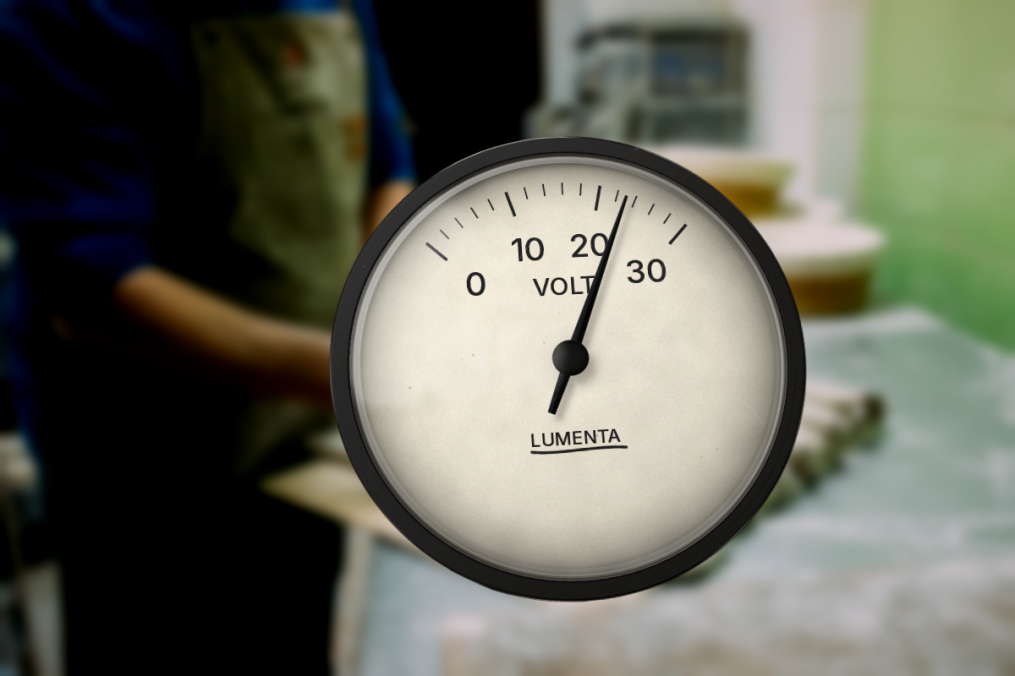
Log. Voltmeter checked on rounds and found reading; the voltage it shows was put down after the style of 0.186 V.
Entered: 23 V
